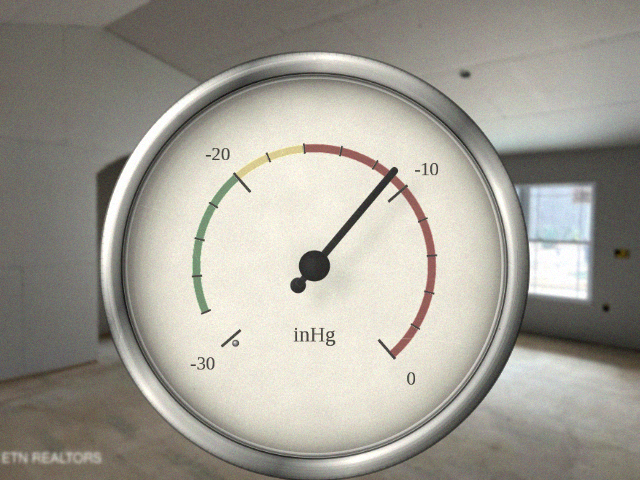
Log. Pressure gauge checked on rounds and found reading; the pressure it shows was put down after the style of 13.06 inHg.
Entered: -11 inHg
